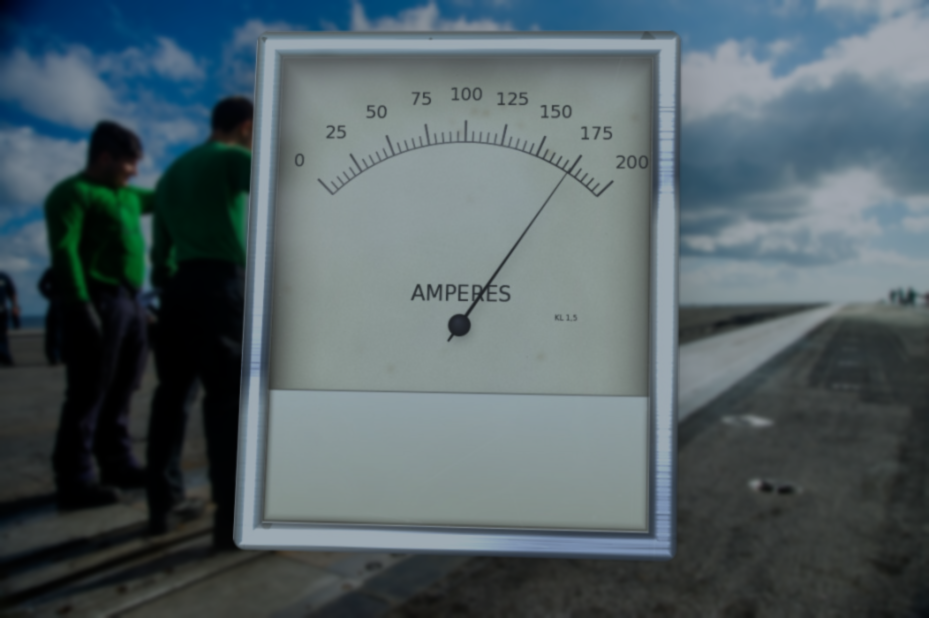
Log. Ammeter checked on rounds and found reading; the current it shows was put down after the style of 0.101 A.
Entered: 175 A
